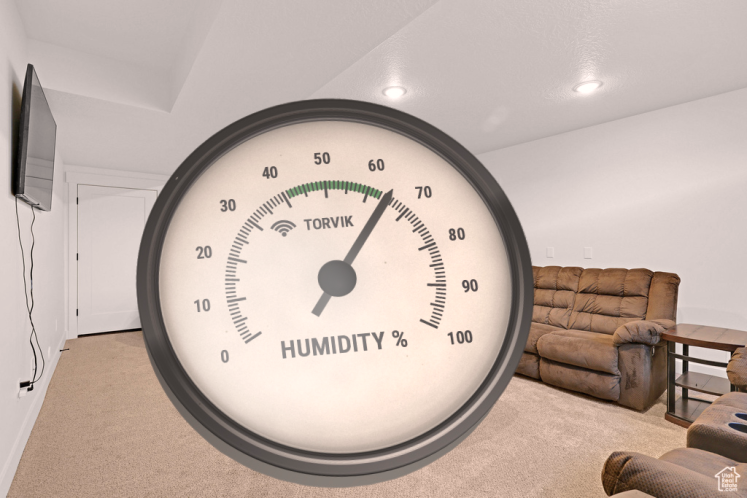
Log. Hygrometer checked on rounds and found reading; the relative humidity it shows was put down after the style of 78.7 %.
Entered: 65 %
